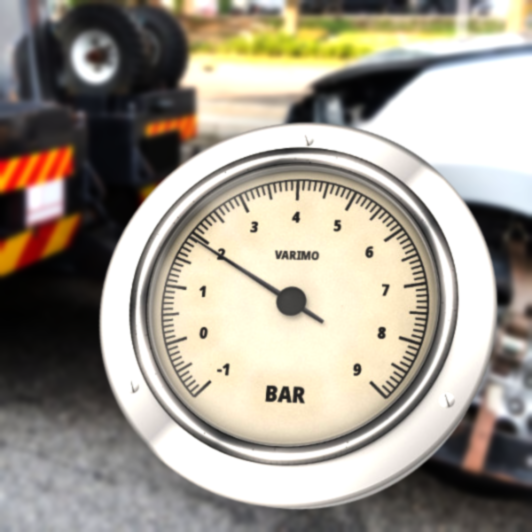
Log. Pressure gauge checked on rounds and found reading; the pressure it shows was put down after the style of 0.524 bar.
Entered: 1.9 bar
